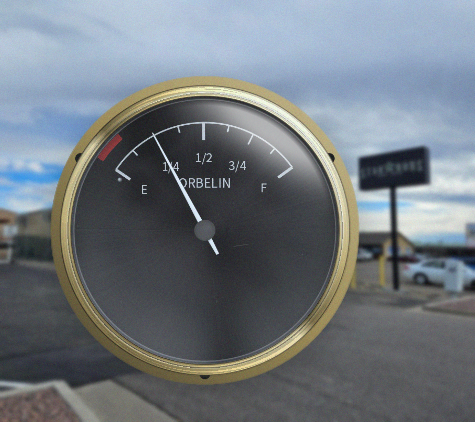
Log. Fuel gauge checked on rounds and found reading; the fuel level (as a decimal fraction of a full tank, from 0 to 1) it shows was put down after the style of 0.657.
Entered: 0.25
